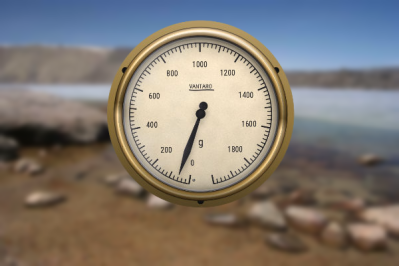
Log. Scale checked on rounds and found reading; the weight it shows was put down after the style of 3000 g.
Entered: 60 g
